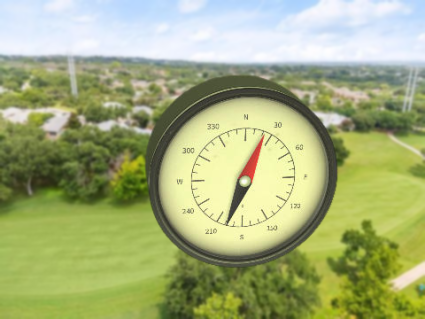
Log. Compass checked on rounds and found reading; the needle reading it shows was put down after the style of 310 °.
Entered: 20 °
